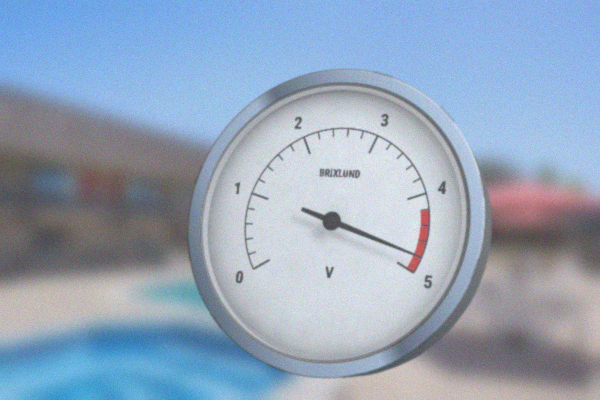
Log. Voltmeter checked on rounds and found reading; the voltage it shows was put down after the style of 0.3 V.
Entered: 4.8 V
